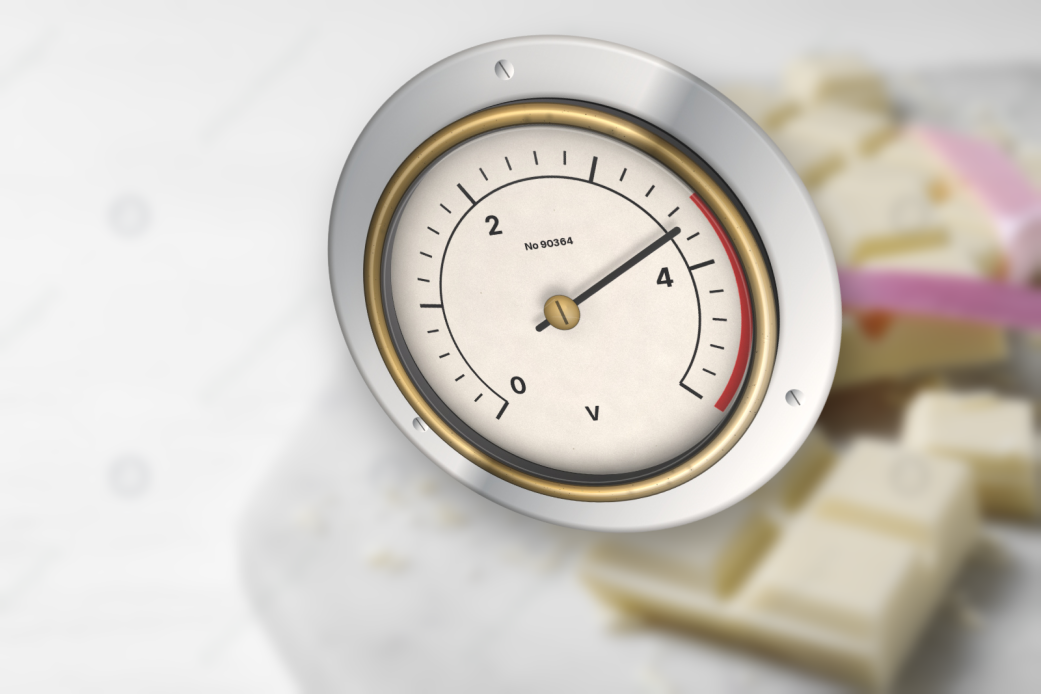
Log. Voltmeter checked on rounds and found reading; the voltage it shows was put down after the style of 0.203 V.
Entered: 3.7 V
